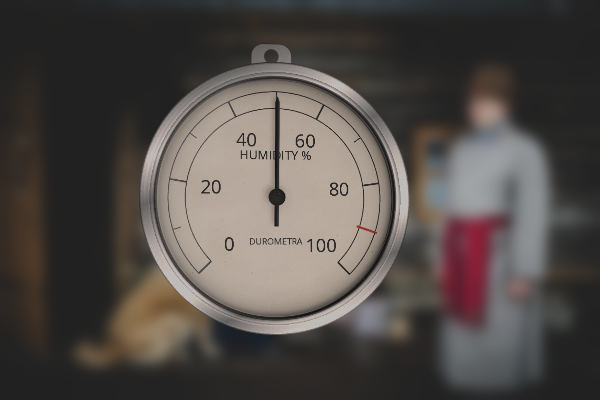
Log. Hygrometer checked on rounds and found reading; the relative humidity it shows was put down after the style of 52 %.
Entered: 50 %
